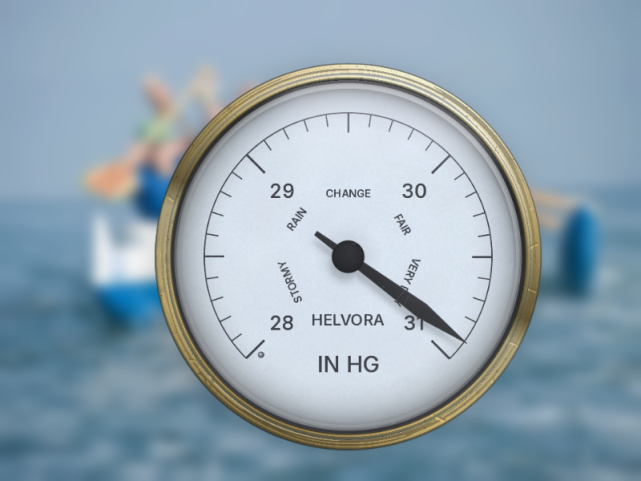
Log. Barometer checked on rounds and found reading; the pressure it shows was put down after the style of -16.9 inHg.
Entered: 30.9 inHg
